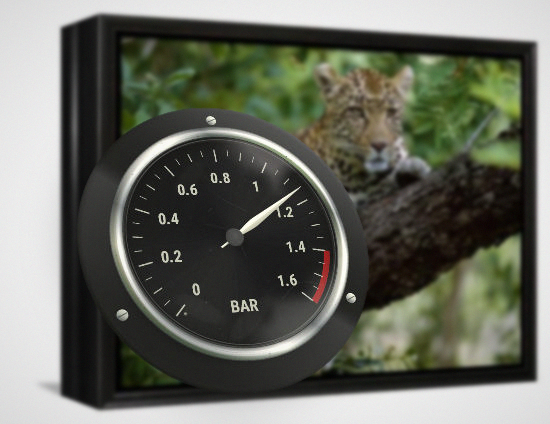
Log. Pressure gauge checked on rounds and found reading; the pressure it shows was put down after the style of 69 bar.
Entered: 1.15 bar
